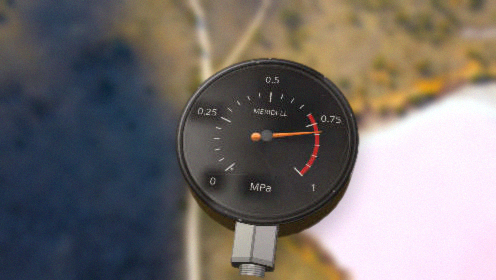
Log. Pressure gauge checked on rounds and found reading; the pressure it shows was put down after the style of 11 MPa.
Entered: 0.8 MPa
